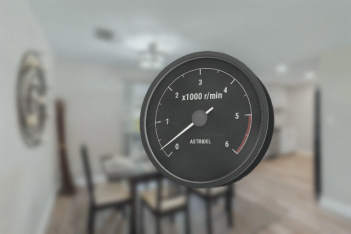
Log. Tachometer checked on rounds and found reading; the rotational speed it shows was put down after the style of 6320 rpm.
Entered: 250 rpm
